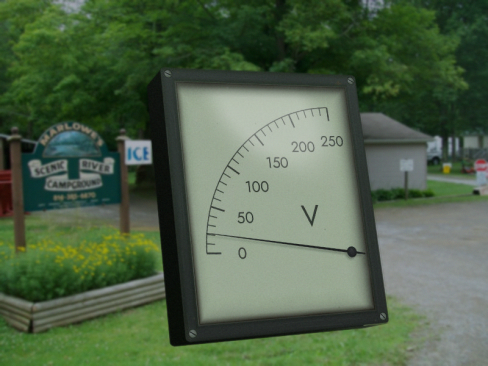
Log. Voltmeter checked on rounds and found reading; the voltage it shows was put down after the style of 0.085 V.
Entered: 20 V
